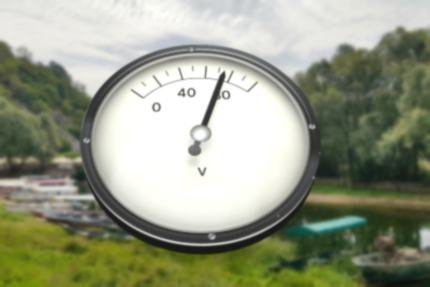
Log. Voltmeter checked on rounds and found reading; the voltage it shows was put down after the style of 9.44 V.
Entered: 75 V
